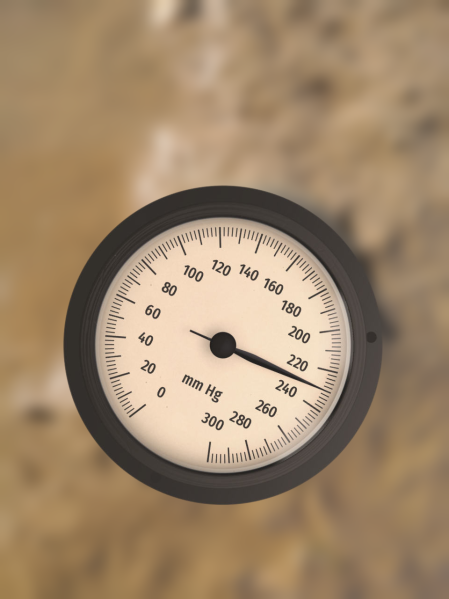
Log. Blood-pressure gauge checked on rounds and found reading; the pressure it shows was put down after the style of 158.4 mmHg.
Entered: 230 mmHg
